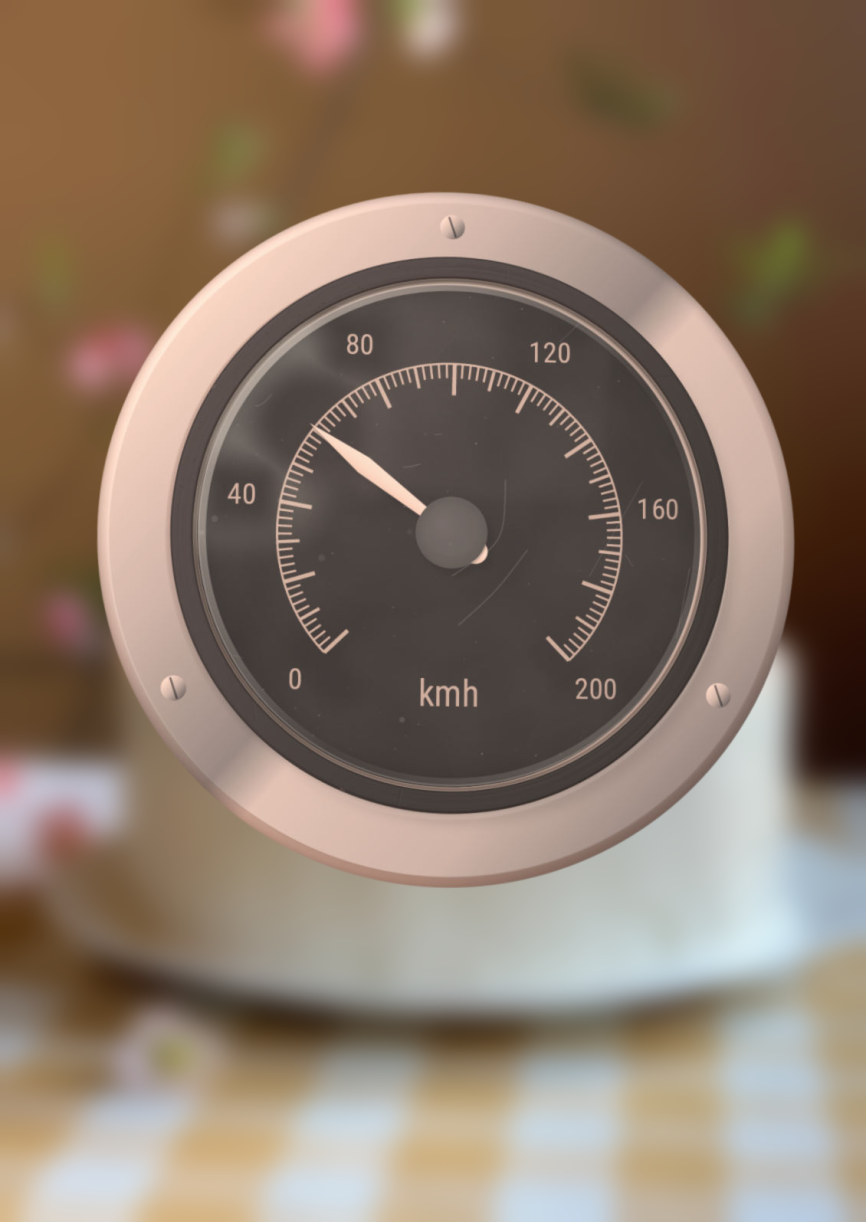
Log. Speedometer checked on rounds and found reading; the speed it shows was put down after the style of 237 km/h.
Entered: 60 km/h
